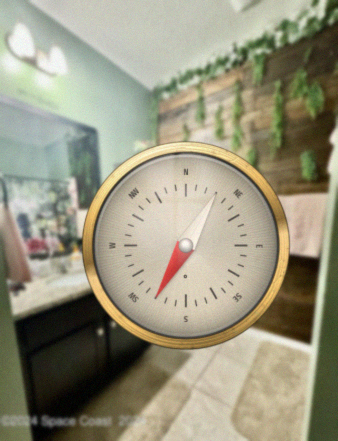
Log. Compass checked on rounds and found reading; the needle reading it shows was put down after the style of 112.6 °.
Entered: 210 °
